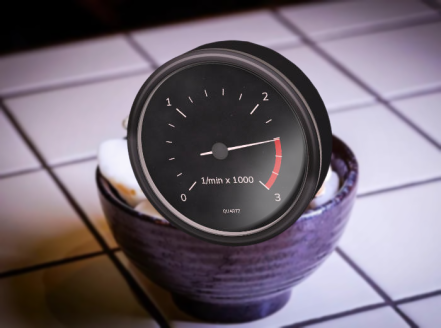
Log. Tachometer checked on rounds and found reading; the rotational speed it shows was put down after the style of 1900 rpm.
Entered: 2400 rpm
